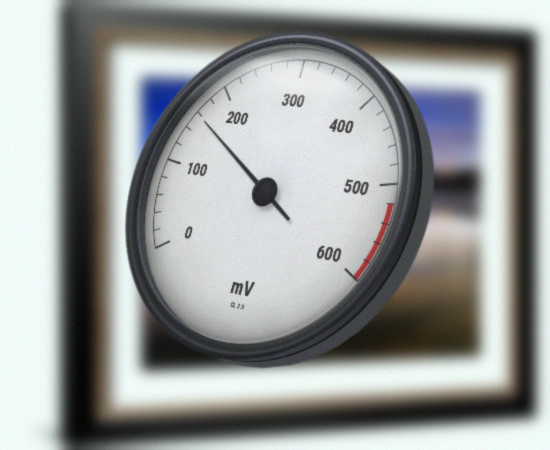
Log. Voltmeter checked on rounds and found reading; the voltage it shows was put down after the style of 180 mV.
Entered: 160 mV
